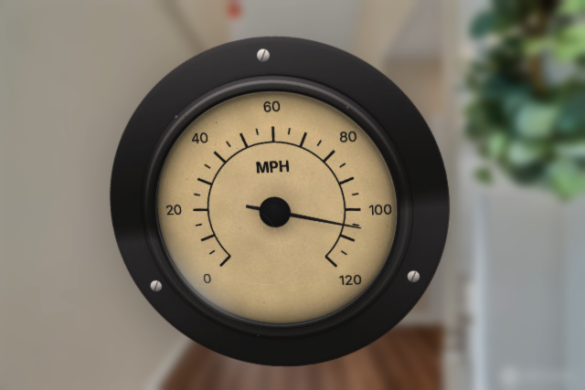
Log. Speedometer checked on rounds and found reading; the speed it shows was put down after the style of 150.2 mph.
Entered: 105 mph
